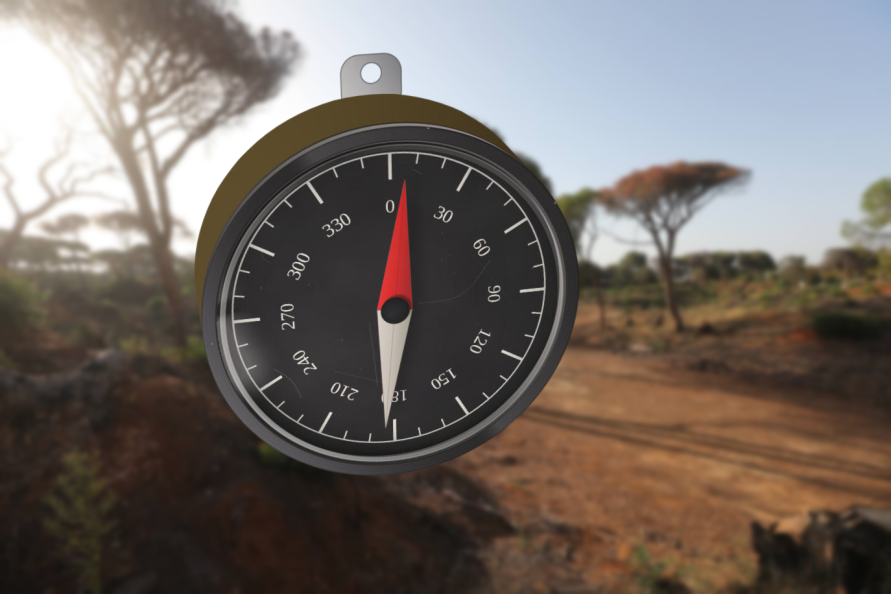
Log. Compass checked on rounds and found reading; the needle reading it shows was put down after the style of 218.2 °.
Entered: 5 °
